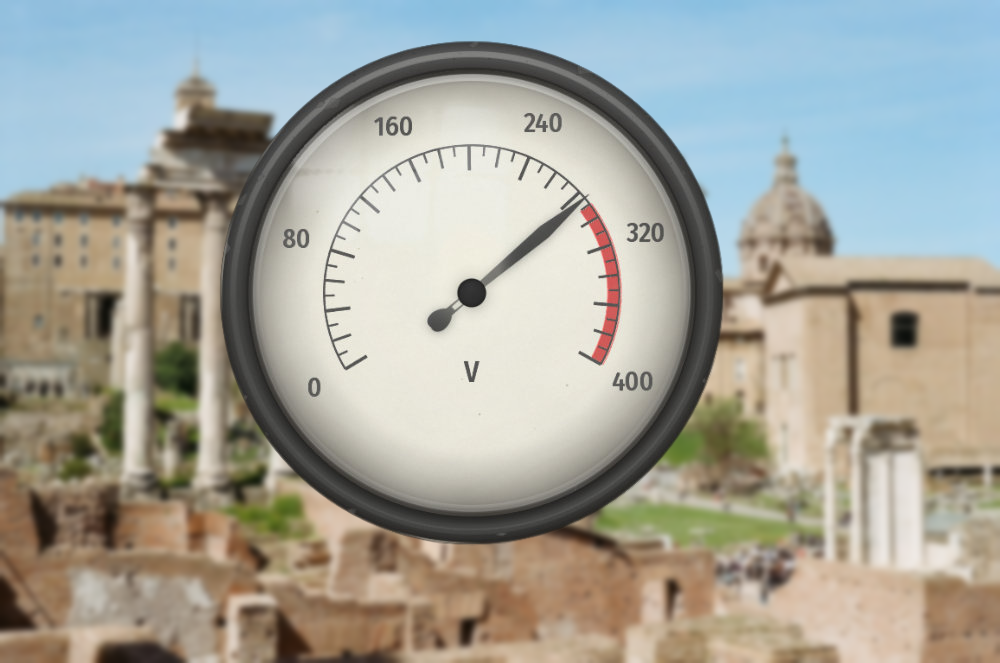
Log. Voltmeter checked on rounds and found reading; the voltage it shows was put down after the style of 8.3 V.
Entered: 285 V
